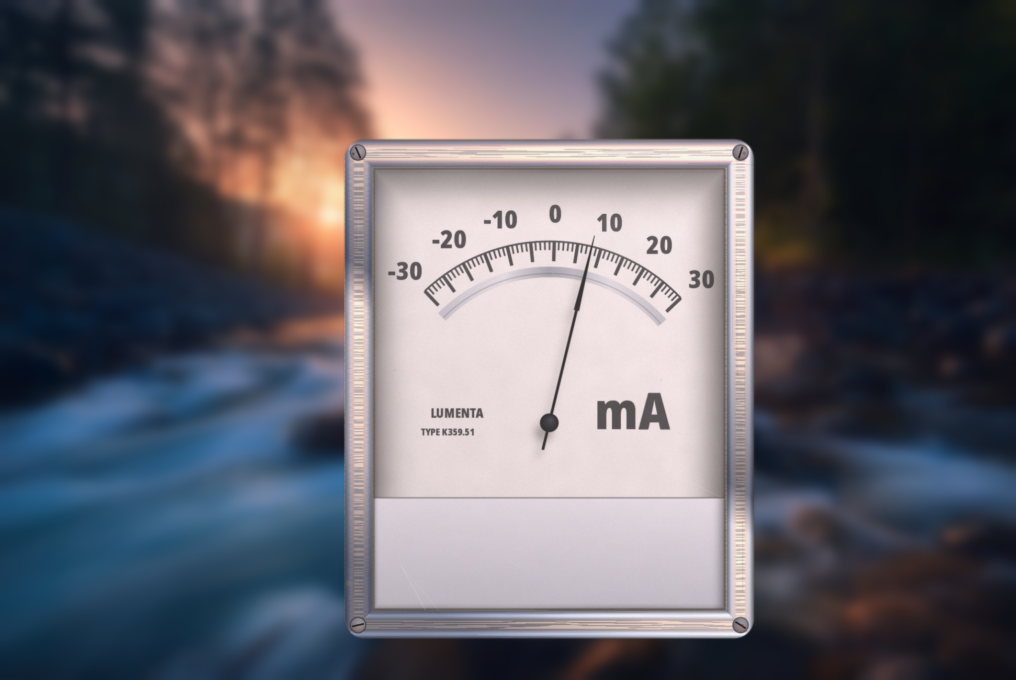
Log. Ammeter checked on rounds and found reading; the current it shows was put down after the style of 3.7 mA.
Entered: 8 mA
